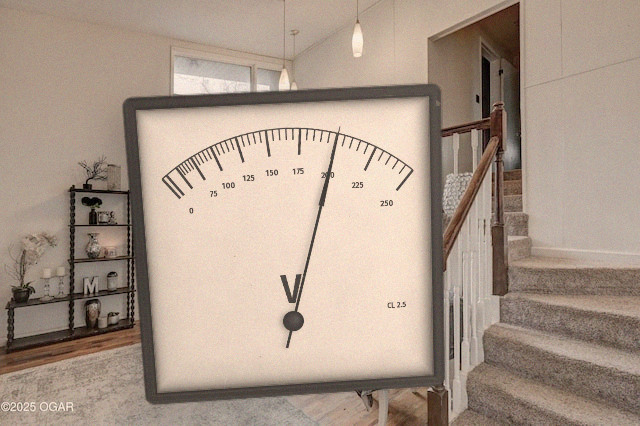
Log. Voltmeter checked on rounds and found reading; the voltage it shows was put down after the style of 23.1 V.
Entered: 200 V
